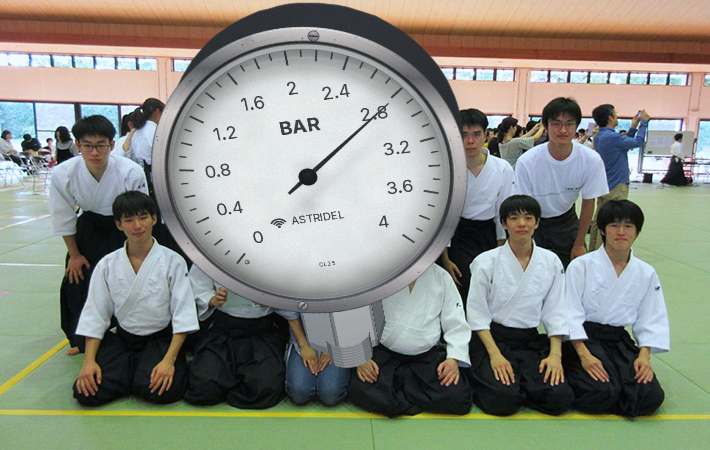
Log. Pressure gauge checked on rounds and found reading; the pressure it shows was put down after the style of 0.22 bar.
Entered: 2.8 bar
